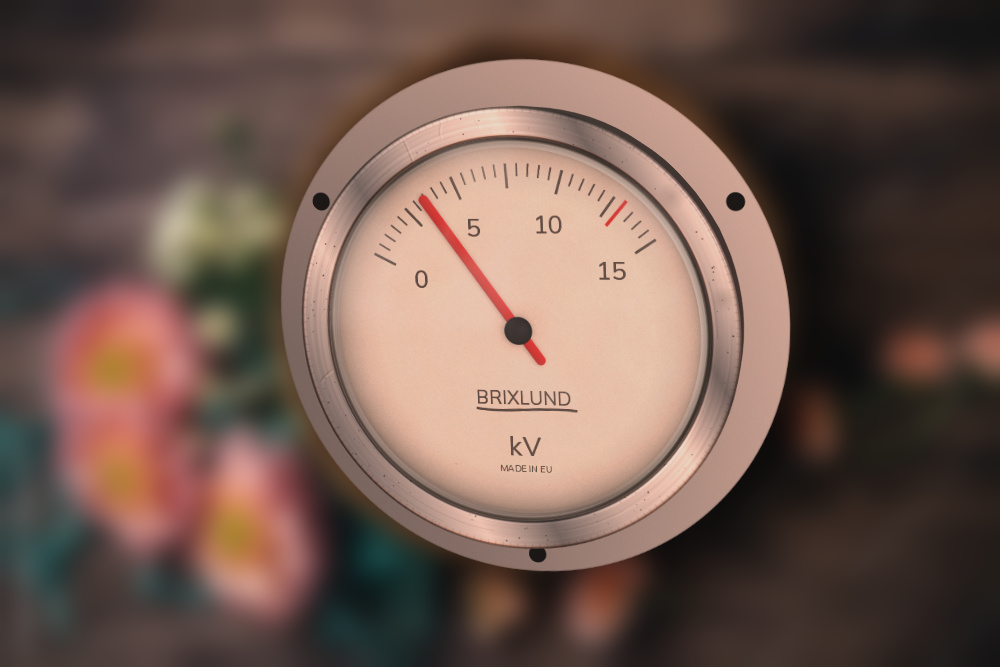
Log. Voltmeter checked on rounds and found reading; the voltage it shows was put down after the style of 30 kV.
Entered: 3.5 kV
